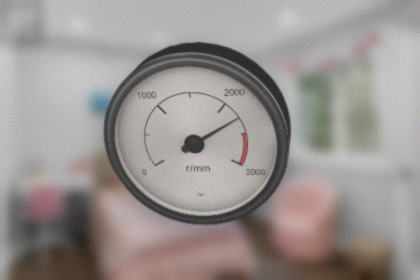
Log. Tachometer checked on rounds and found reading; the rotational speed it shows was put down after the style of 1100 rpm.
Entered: 2250 rpm
